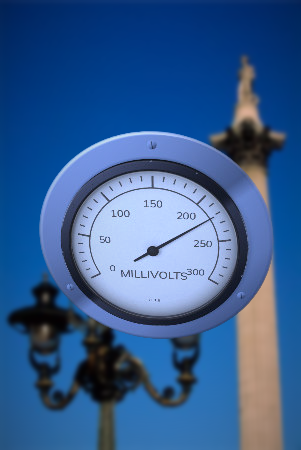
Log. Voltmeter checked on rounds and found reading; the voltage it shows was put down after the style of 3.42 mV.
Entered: 220 mV
